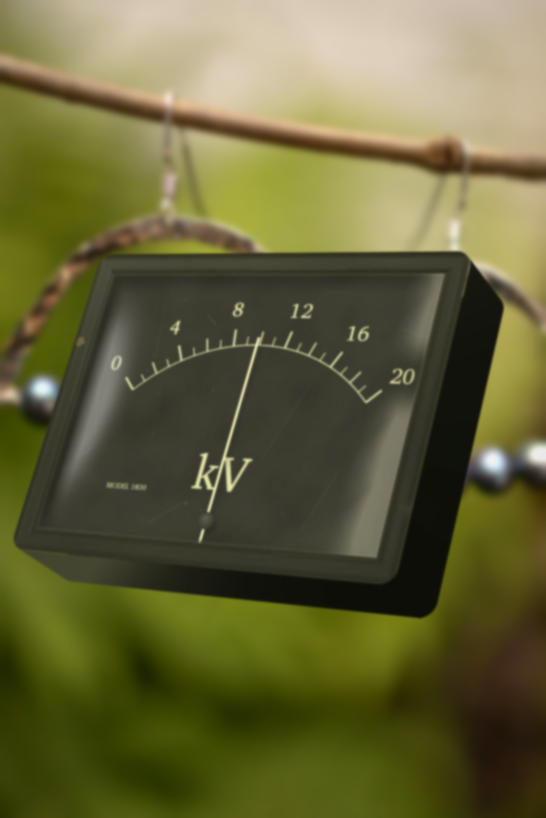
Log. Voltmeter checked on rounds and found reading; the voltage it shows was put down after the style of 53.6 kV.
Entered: 10 kV
